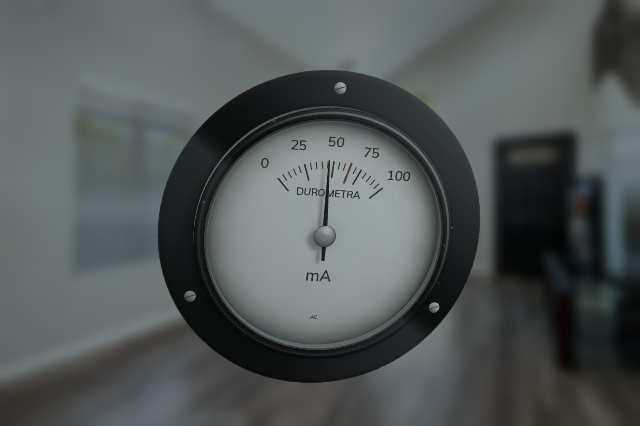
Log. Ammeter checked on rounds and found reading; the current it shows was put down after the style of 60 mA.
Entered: 45 mA
